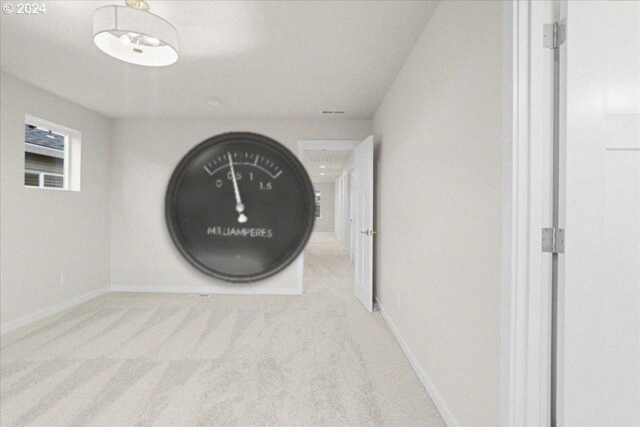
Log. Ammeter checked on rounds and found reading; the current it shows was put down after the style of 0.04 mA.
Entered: 0.5 mA
